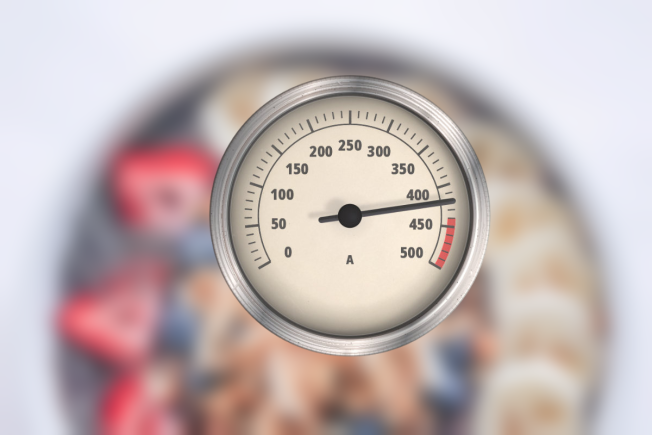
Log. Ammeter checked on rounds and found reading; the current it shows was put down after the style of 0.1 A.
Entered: 420 A
